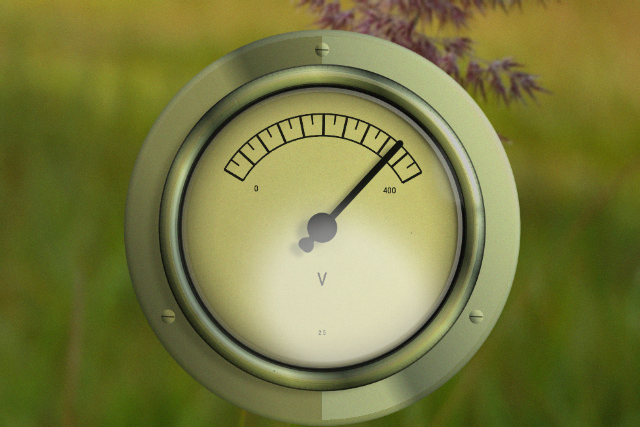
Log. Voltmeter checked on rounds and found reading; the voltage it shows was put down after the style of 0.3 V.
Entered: 340 V
